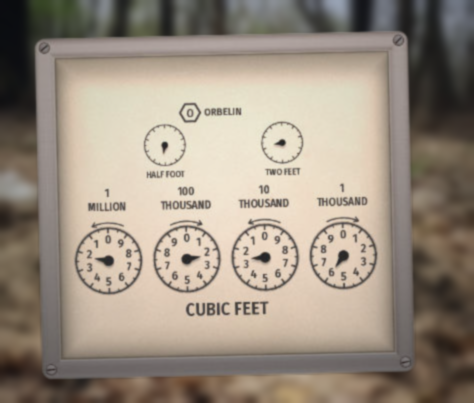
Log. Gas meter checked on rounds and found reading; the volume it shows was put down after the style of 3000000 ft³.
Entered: 222600 ft³
